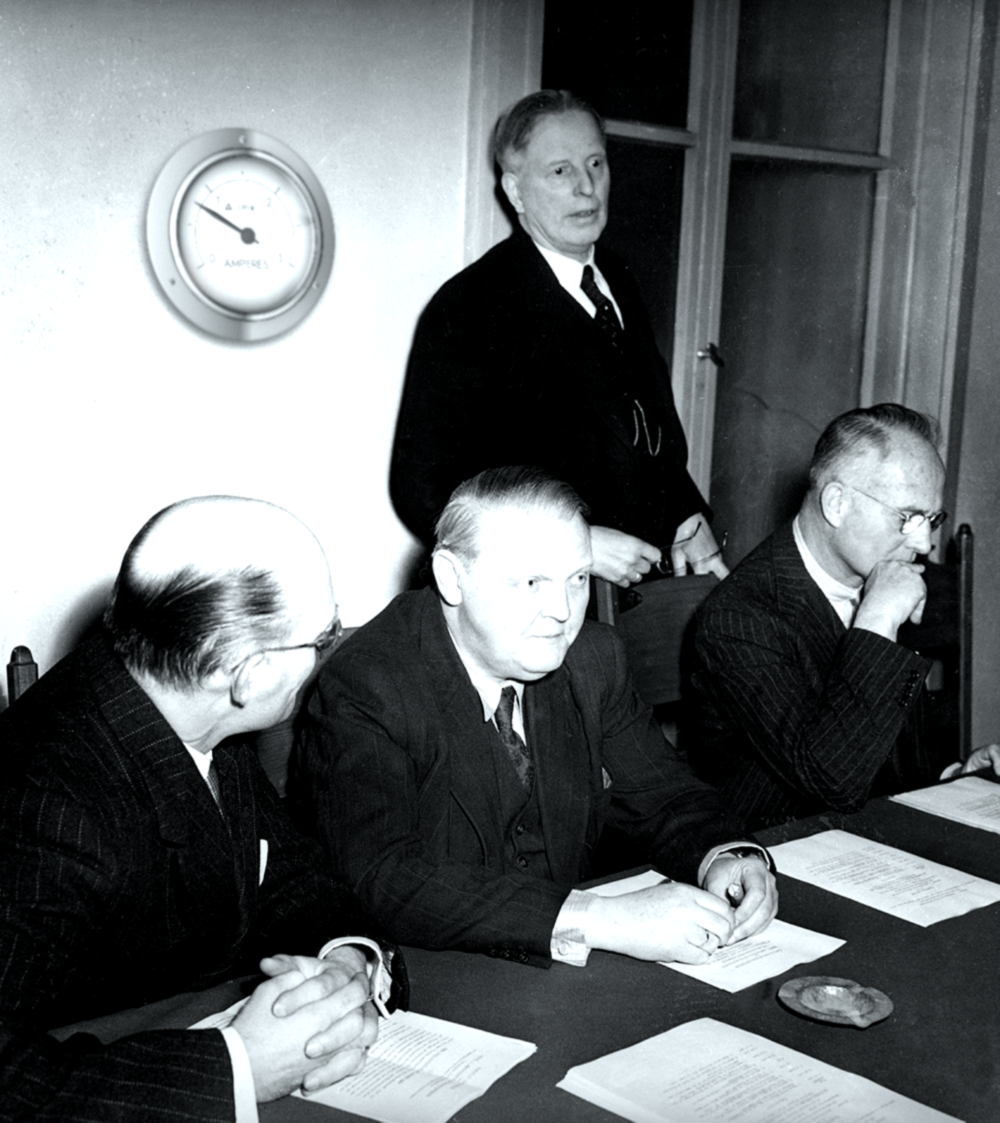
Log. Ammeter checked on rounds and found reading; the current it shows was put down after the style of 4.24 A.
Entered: 0.75 A
